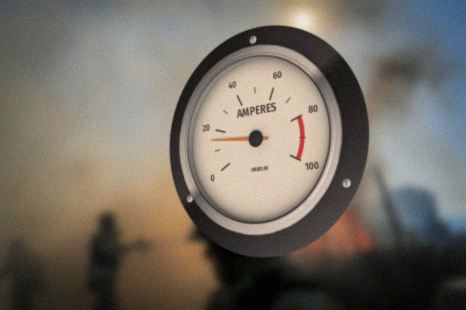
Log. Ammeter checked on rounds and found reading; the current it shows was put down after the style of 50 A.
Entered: 15 A
